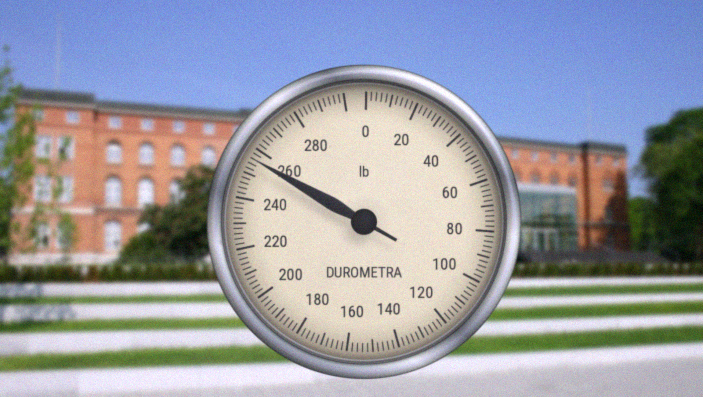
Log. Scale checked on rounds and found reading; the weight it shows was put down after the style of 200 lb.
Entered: 256 lb
